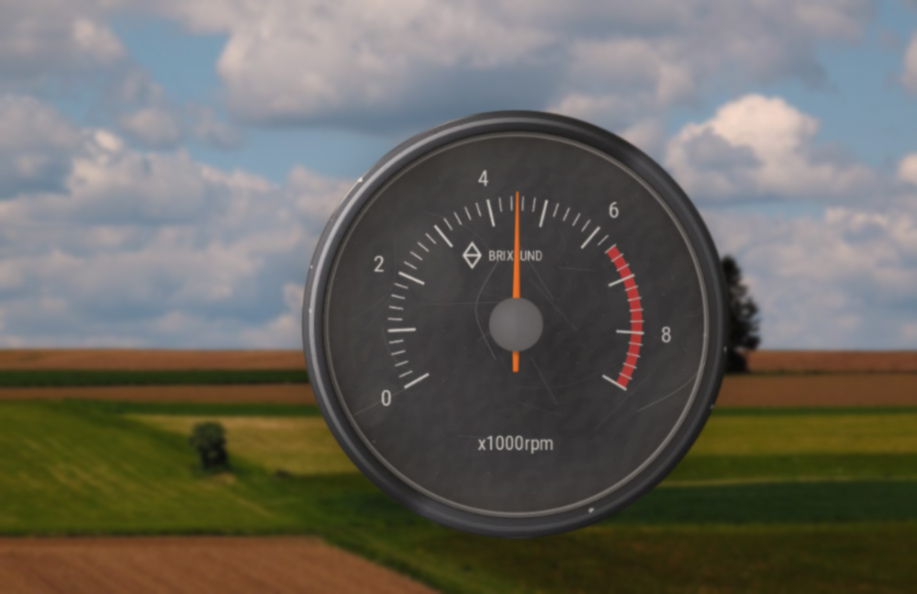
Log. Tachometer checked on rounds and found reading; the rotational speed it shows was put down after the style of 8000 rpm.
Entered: 4500 rpm
